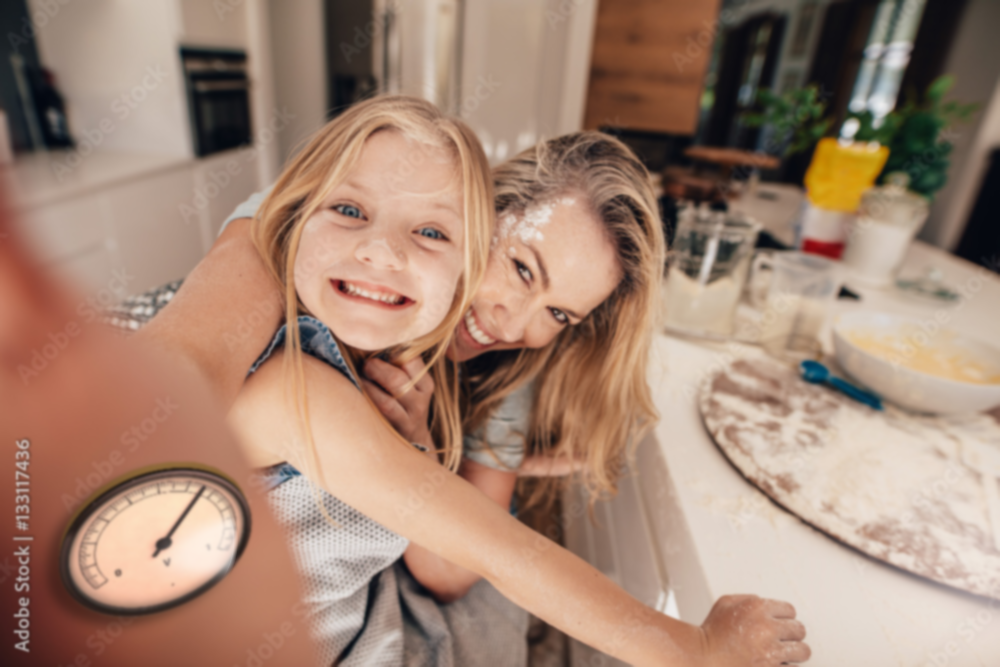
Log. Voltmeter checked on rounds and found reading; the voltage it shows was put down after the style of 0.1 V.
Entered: 0.65 V
